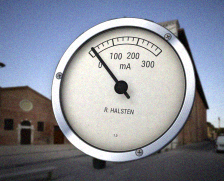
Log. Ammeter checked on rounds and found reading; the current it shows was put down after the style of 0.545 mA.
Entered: 20 mA
